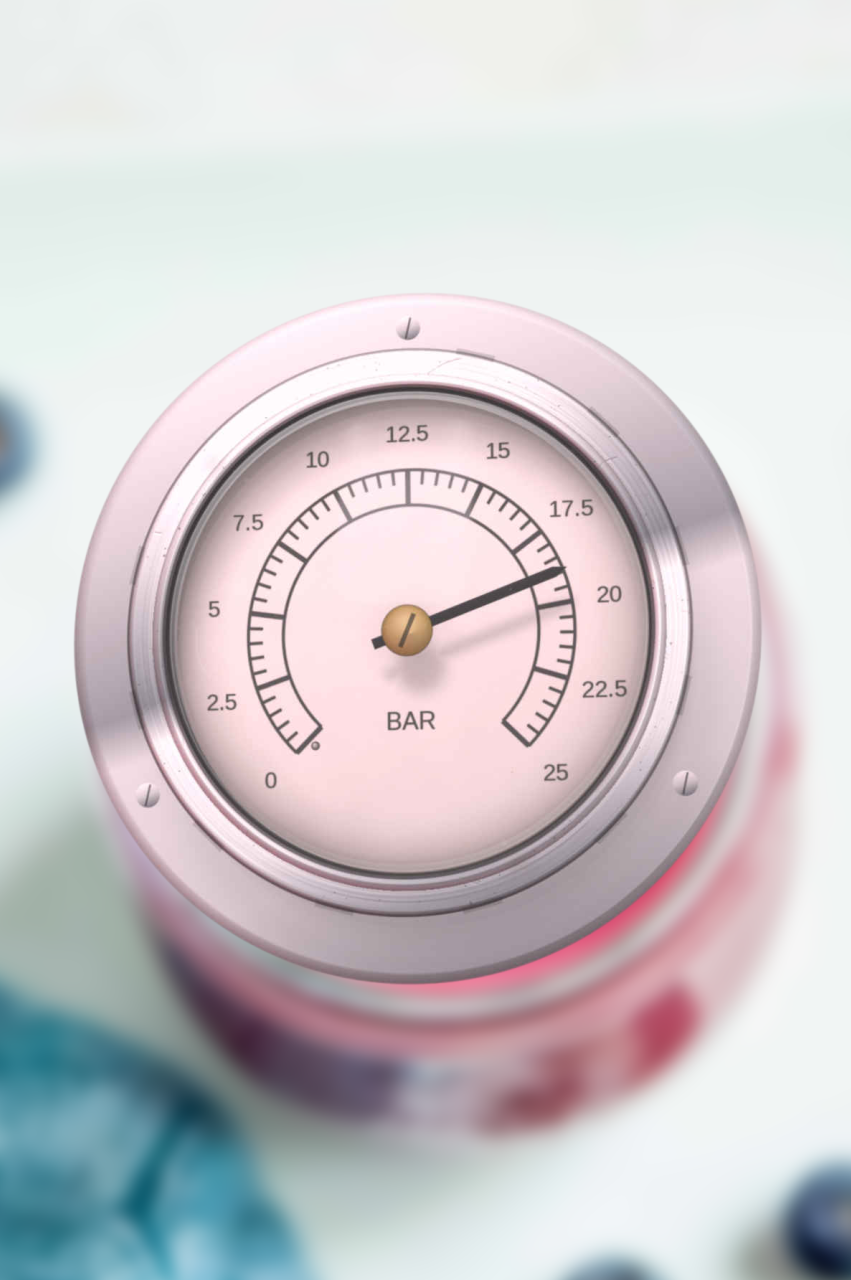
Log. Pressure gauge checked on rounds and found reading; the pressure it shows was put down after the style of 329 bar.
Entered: 19 bar
